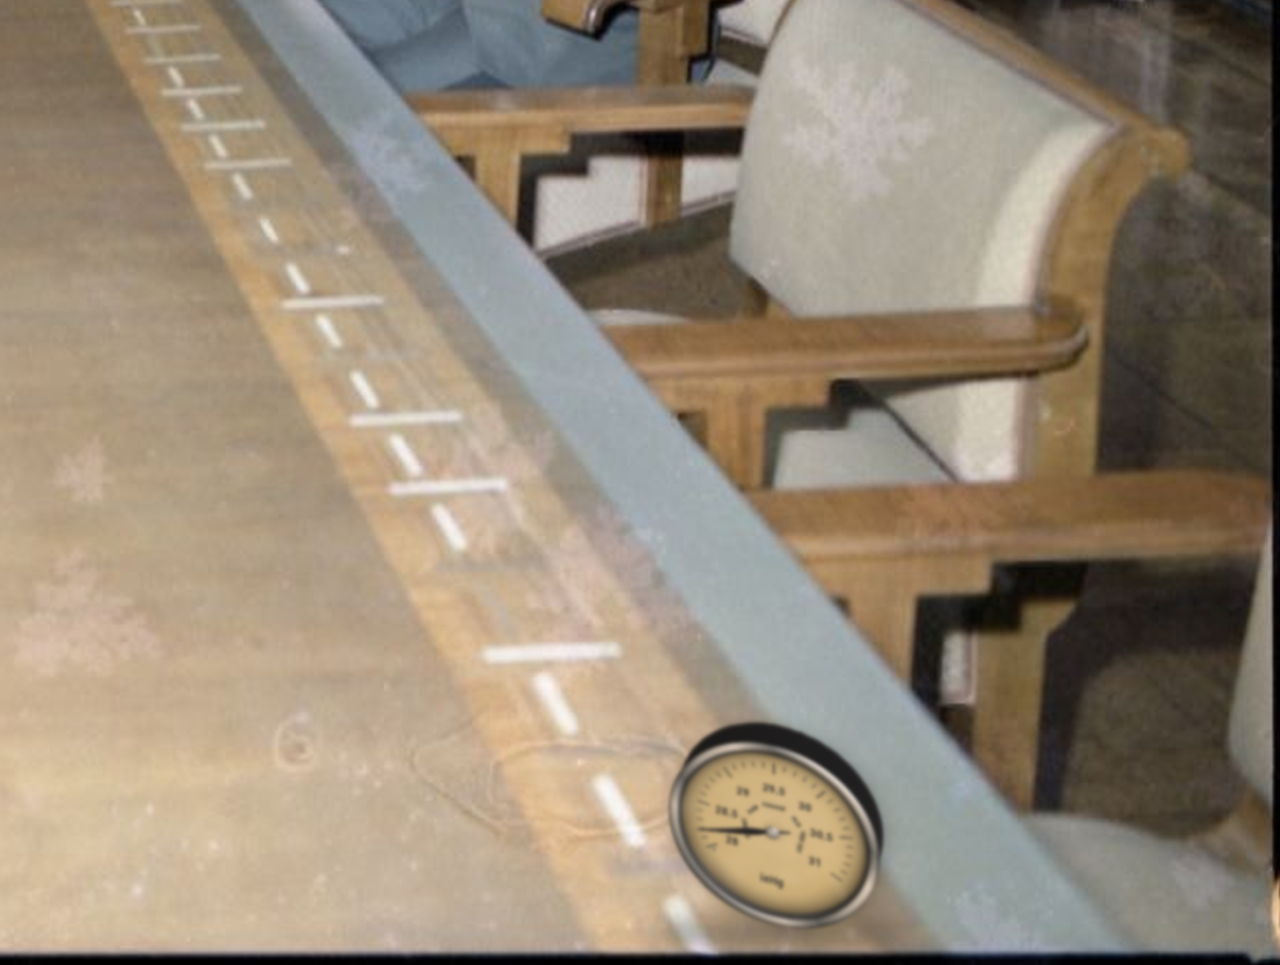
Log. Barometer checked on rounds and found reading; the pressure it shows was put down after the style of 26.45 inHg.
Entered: 28.2 inHg
